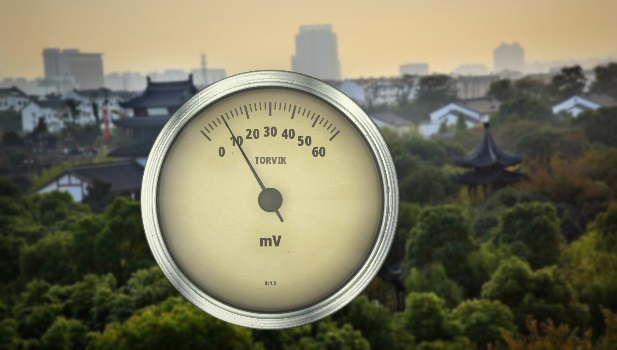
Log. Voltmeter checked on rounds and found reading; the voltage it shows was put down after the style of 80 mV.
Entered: 10 mV
